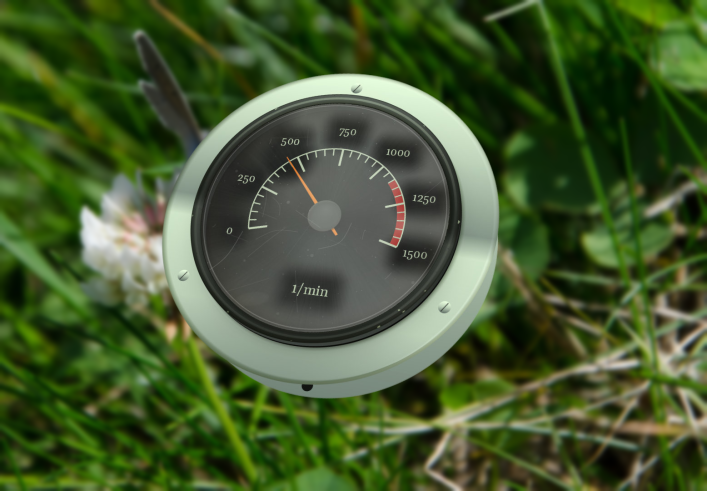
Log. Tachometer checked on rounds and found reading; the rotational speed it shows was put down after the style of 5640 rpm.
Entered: 450 rpm
